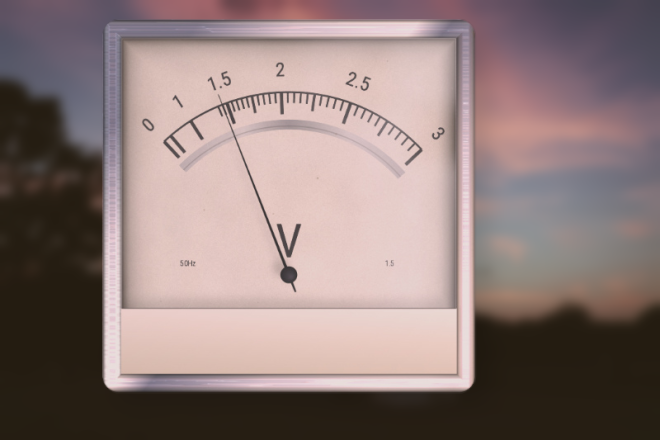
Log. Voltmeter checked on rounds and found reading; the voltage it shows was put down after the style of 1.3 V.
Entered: 1.45 V
